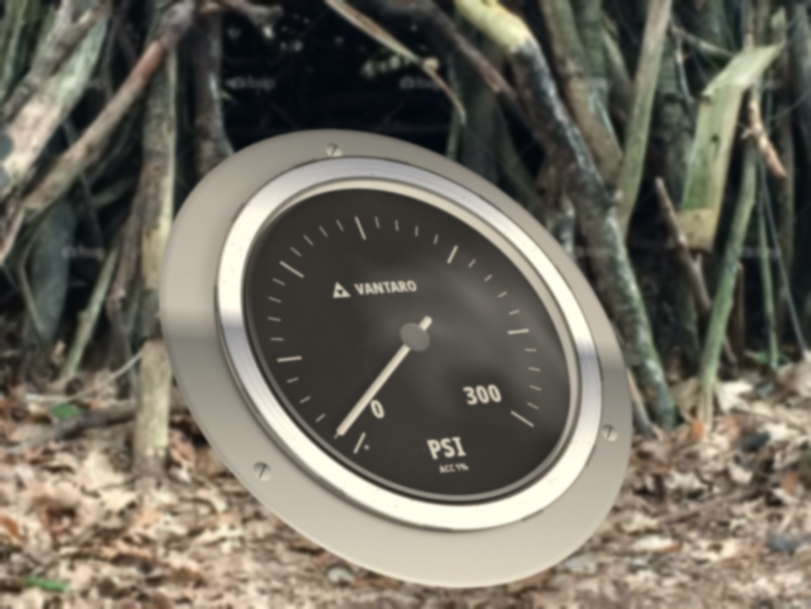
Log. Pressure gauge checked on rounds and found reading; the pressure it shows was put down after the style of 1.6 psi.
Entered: 10 psi
